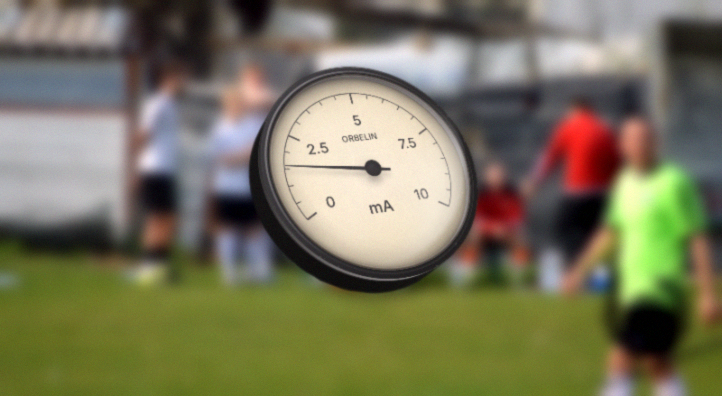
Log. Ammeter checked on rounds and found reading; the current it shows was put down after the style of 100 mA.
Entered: 1.5 mA
